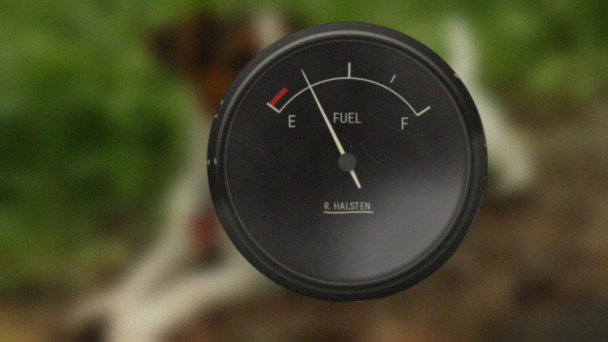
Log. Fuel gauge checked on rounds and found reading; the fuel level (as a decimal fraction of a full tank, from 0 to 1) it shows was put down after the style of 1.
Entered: 0.25
